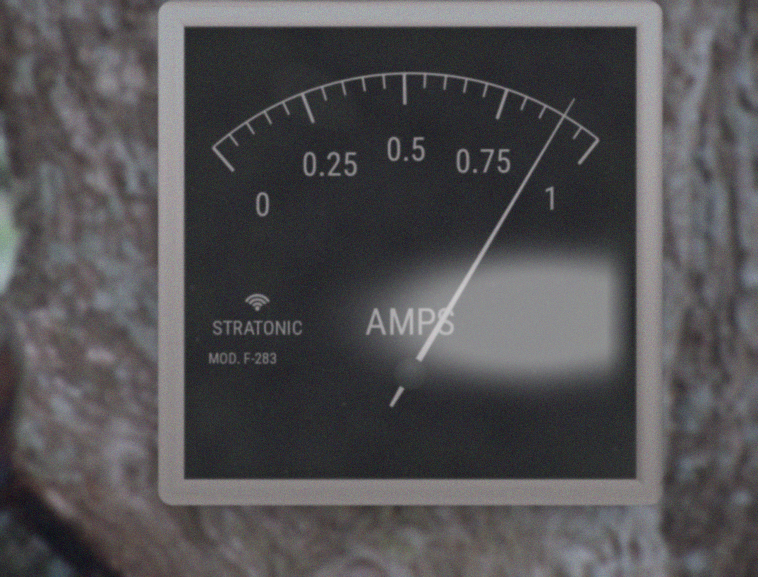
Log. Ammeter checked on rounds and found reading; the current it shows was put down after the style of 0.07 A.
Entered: 0.9 A
